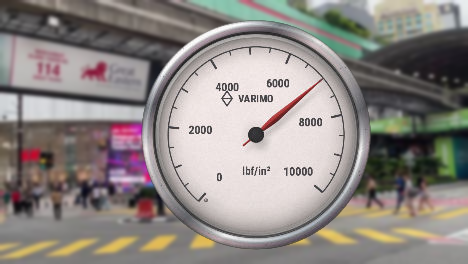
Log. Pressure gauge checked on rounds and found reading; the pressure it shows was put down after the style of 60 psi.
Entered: 7000 psi
